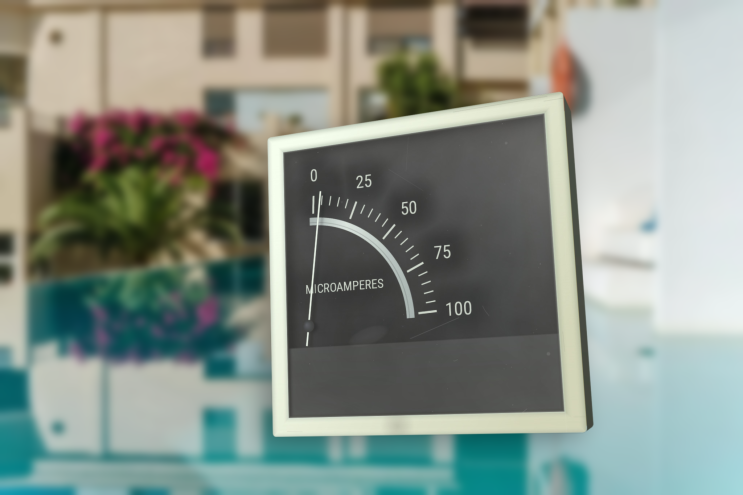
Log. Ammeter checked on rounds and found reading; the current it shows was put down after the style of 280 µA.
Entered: 5 µA
